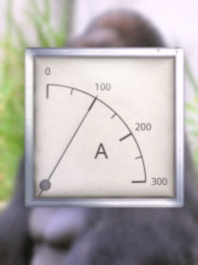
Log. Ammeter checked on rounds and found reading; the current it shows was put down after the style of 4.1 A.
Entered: 100 A
